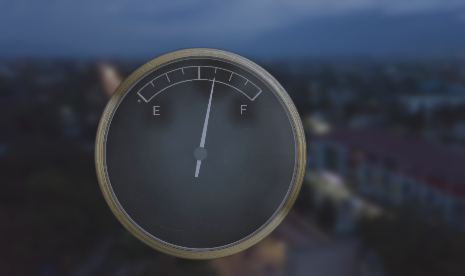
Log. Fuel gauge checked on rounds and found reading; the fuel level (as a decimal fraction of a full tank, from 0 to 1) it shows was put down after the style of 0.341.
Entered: 0.625
